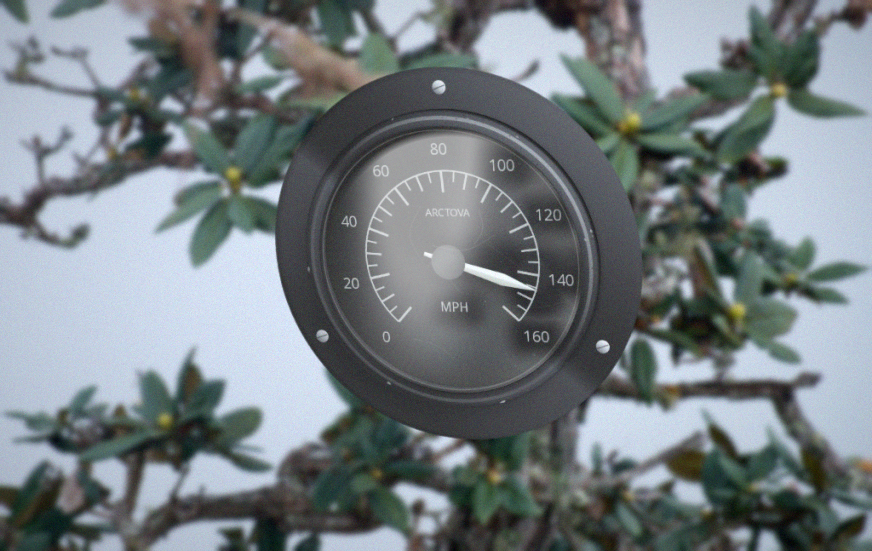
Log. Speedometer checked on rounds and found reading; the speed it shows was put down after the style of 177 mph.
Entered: 145 mph
